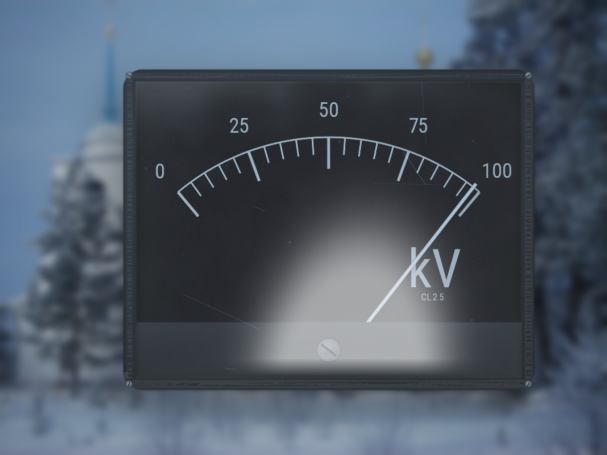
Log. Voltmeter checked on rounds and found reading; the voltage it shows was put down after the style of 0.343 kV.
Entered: 97.5 kV
